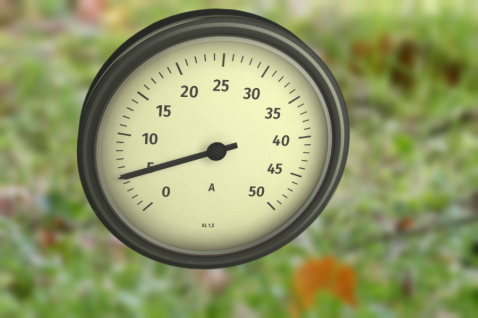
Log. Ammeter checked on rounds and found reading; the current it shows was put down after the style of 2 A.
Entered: 5 A
